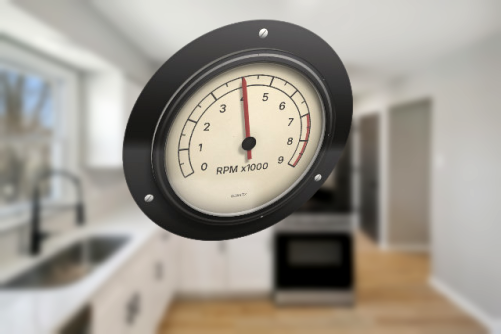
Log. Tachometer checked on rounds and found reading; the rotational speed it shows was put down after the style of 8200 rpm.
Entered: 4000 rpm
